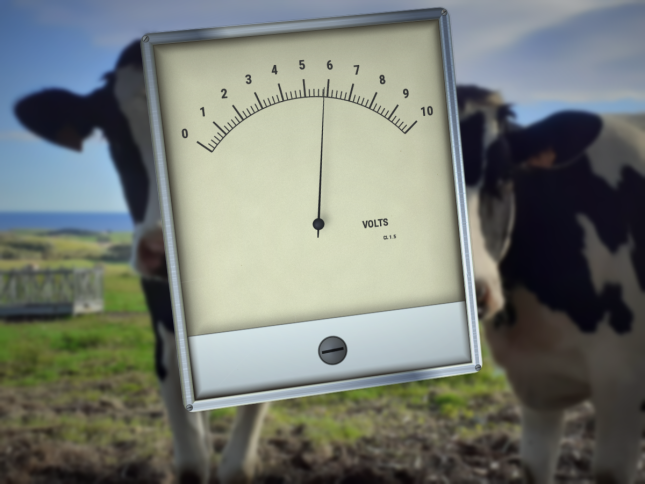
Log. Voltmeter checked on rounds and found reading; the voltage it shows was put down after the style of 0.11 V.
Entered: 5.8 V
